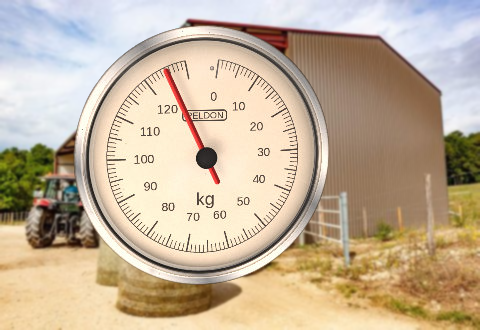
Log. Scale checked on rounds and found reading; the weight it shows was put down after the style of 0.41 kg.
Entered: 125 kg
